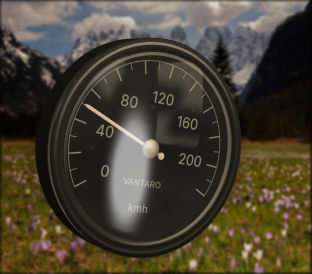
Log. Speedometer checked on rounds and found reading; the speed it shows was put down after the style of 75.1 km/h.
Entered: 50 km/h
